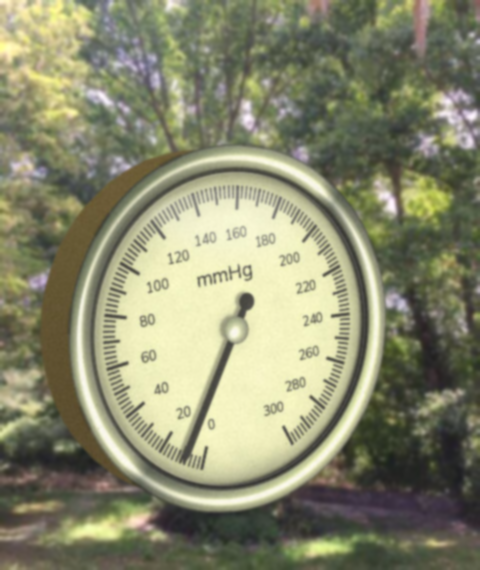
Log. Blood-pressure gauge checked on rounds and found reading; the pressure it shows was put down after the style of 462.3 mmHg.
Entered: 10 mmHg
